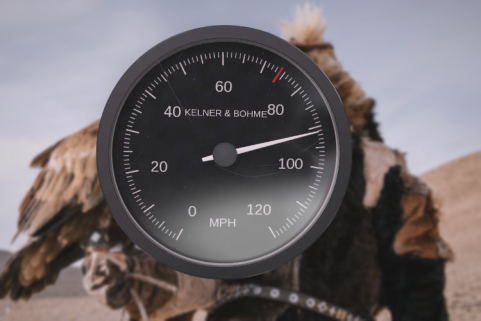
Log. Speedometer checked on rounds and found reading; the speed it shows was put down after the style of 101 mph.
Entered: 91 mph
